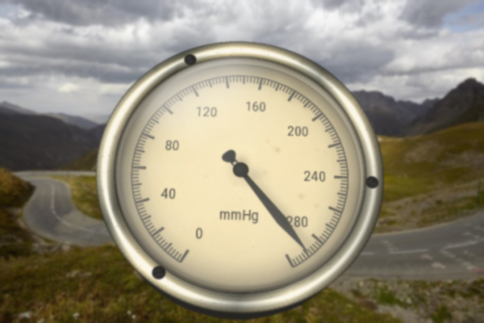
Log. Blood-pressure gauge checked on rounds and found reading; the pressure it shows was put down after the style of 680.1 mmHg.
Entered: 290 mmHg
